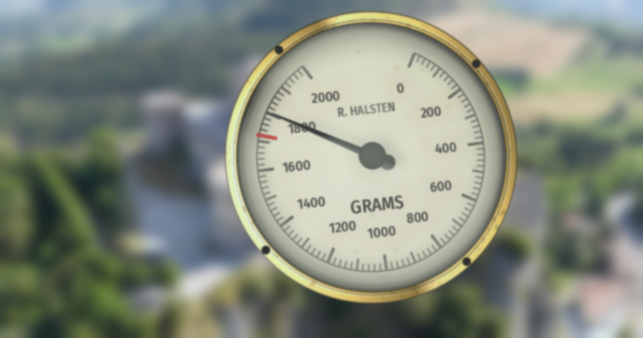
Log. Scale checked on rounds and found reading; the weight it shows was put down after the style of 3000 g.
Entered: 1800 g
